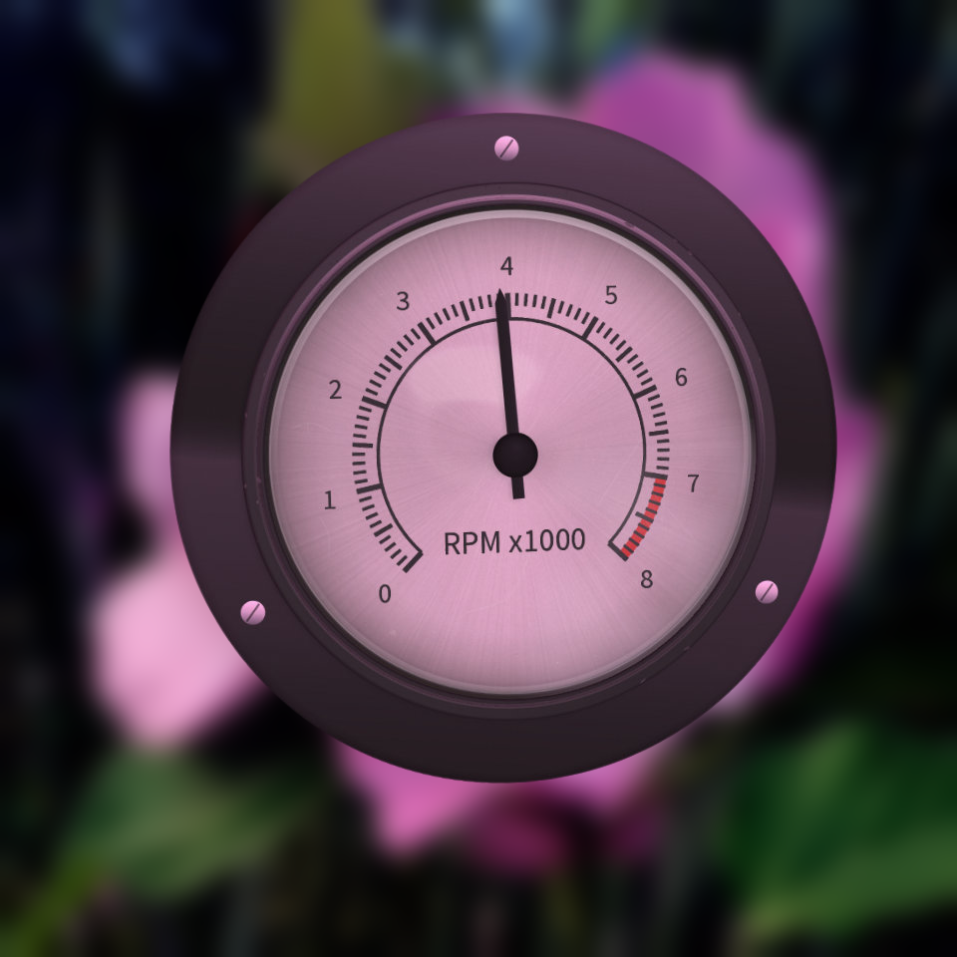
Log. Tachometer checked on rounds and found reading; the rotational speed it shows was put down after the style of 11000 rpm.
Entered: 3900 rpm
